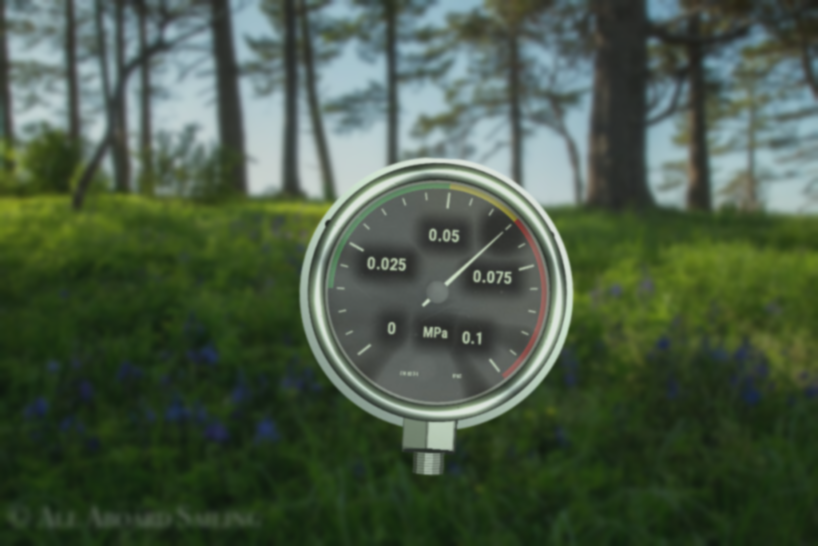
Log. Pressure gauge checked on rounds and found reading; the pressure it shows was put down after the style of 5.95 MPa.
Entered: 0.065 MPa
